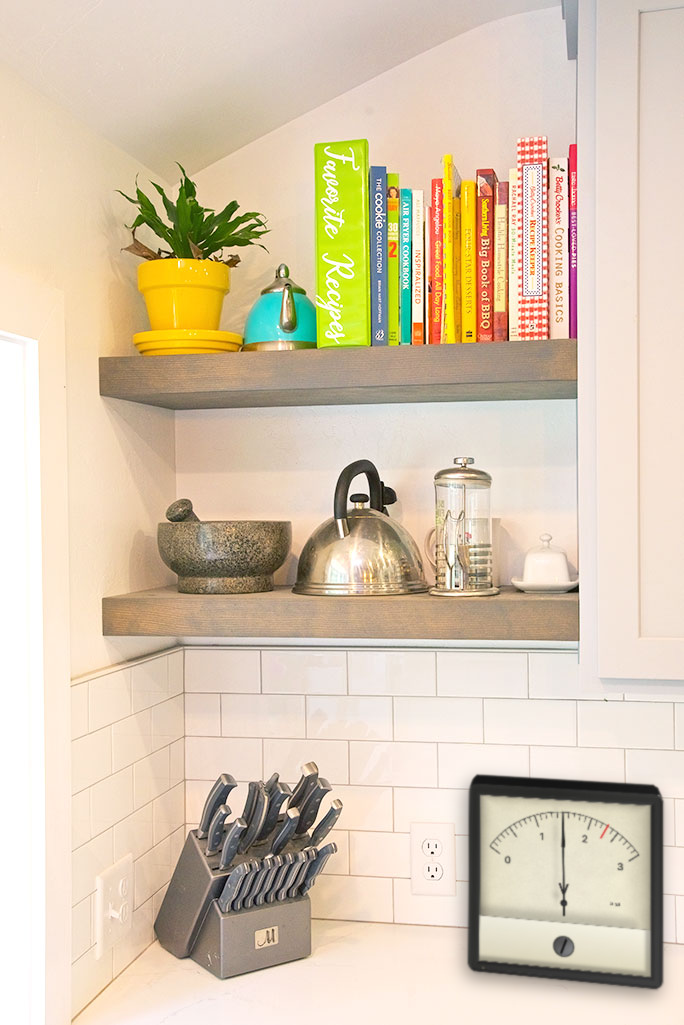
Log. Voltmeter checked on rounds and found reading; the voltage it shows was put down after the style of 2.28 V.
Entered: 1.5 V
